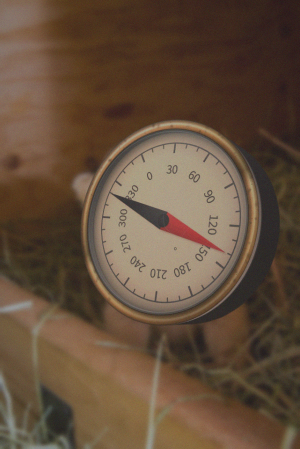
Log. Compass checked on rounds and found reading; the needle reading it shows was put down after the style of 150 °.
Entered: 140 °
